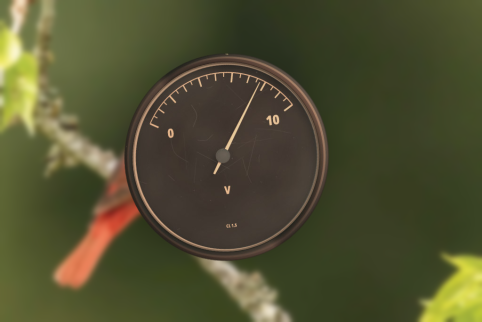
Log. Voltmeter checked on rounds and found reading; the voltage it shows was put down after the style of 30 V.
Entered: 7.75 V
